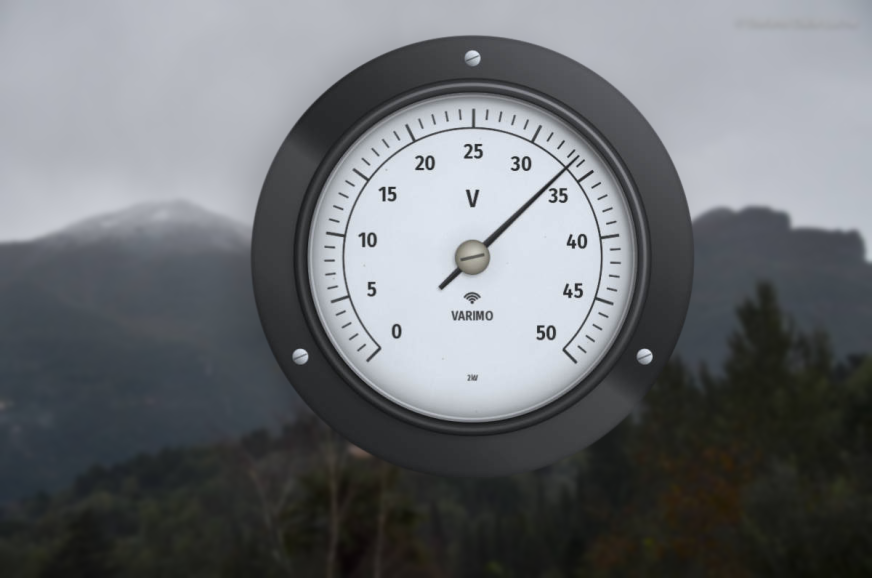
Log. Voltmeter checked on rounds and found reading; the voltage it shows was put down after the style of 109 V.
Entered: 33.5 V
